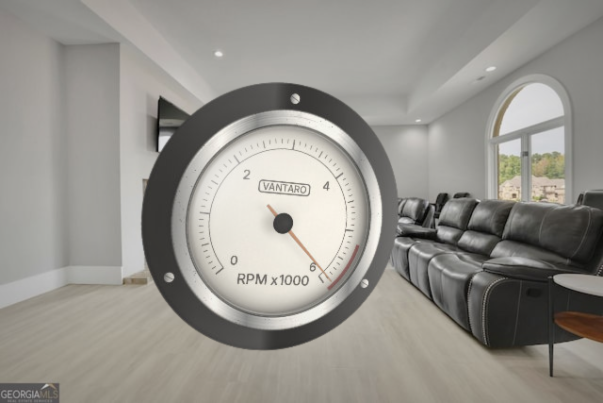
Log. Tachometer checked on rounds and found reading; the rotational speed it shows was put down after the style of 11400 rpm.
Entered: 5900 rpm
